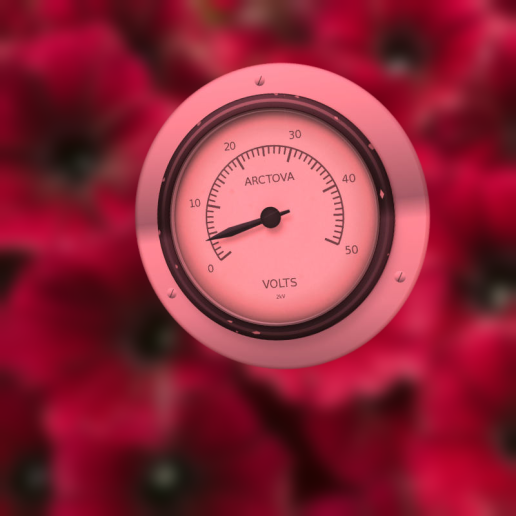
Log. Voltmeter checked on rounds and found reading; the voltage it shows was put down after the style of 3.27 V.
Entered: 4 V
